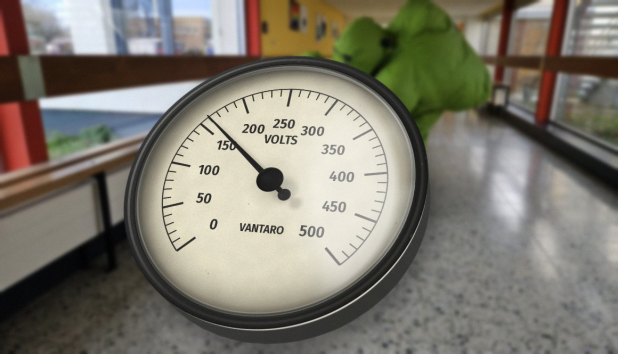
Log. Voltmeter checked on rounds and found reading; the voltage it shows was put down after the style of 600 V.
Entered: 160 V
